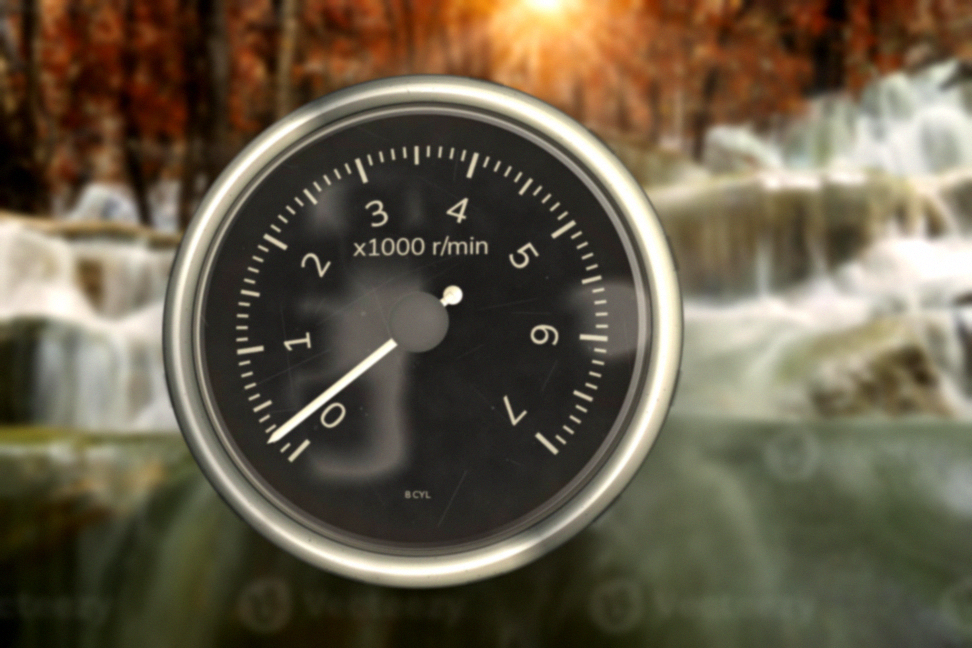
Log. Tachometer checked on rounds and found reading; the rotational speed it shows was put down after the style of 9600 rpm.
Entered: 200 rpm
